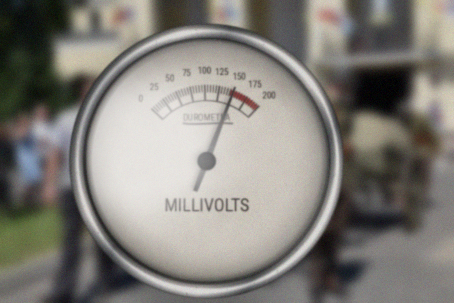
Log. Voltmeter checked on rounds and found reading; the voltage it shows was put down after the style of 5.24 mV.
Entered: 150 mV
